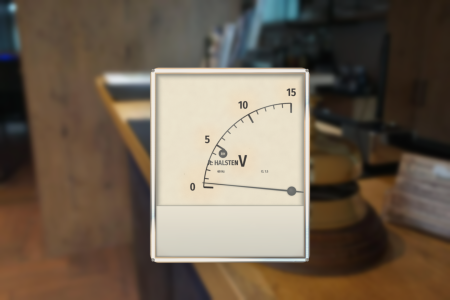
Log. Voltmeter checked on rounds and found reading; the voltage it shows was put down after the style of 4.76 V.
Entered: 0.5 V
